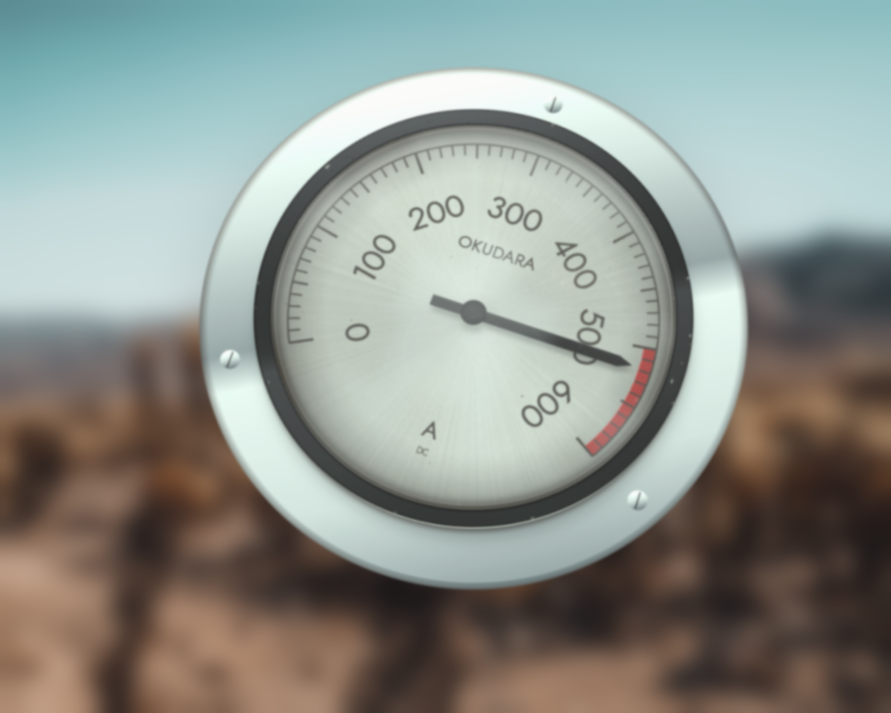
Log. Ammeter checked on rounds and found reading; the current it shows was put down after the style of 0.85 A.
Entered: 520 A
